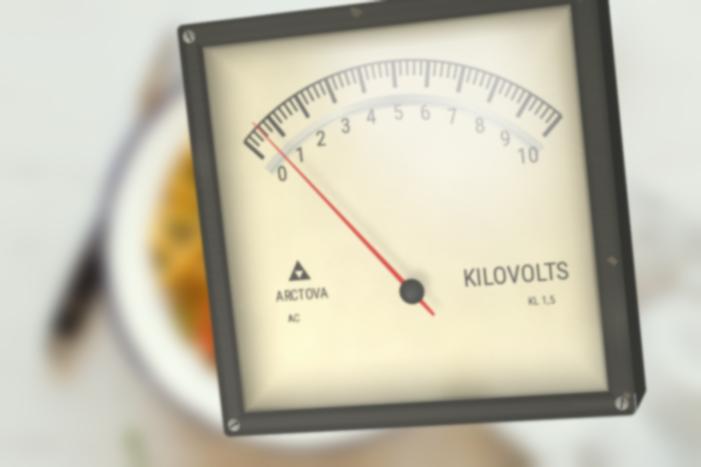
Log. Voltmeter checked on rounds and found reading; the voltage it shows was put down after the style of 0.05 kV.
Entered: 0.6 kV
